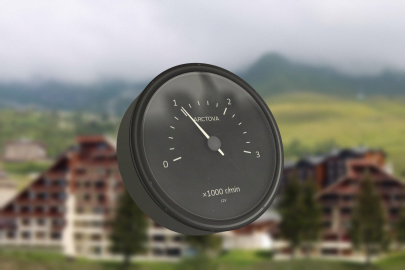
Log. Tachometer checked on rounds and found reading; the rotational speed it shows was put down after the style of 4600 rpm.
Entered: 1000 rpm
